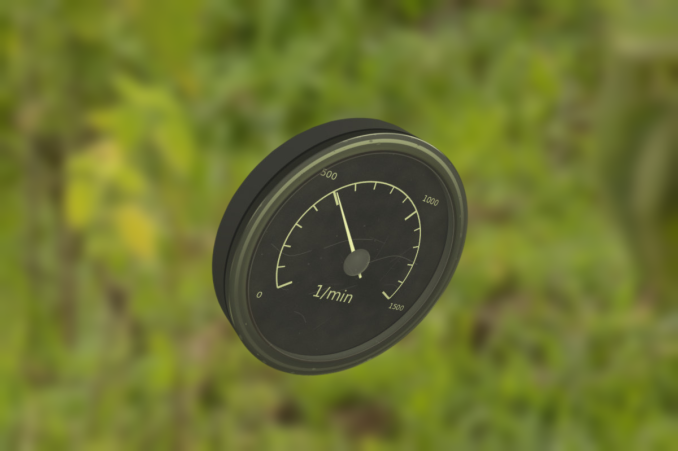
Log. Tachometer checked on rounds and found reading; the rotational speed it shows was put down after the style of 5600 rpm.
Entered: 500 rpm
